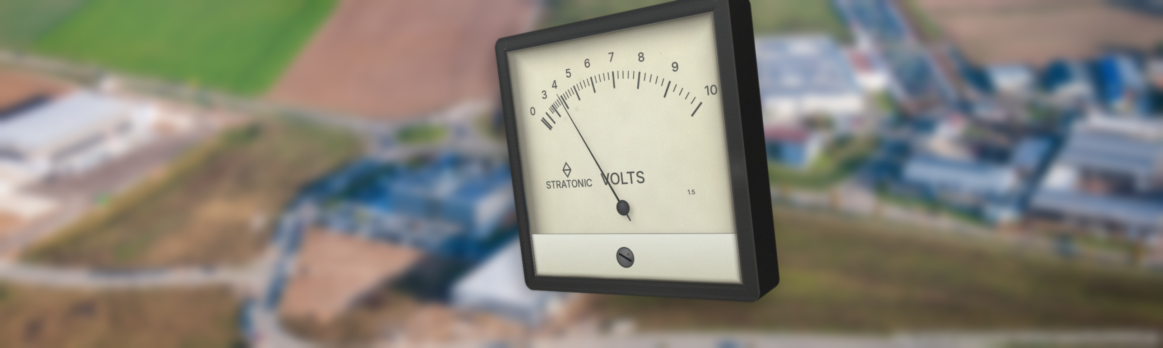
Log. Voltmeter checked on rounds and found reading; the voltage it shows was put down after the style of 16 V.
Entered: 4 V
